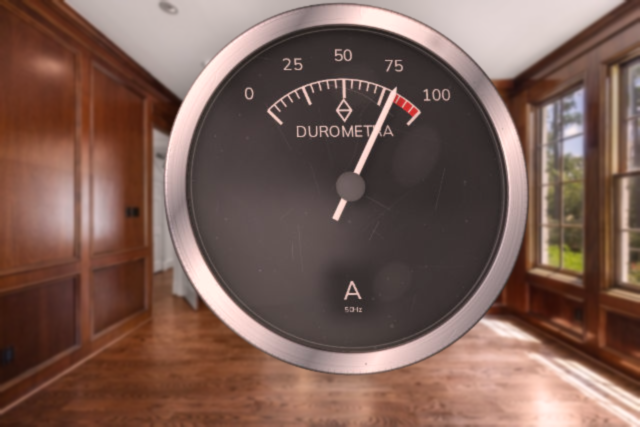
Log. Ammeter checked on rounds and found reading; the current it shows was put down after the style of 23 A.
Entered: 80 A
